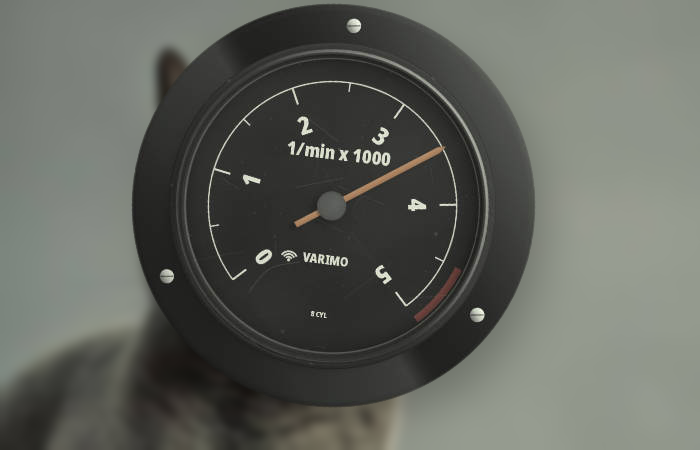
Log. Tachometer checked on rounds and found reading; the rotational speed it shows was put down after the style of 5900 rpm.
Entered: 3500 rpm
